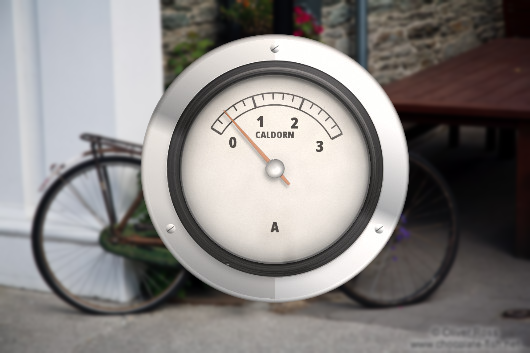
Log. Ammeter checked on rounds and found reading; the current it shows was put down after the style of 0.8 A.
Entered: 0.4 A
